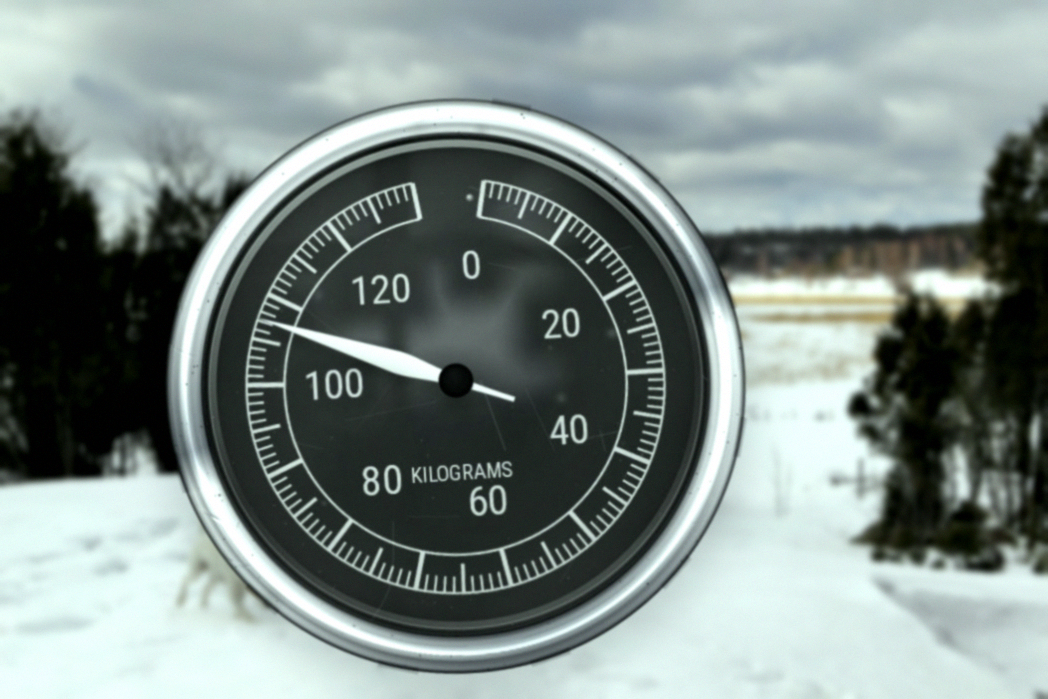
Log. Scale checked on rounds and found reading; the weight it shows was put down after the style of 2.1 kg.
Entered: 107 kg
